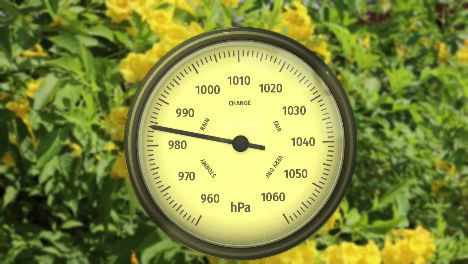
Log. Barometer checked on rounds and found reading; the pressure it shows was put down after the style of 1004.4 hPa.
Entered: 984 hPa
